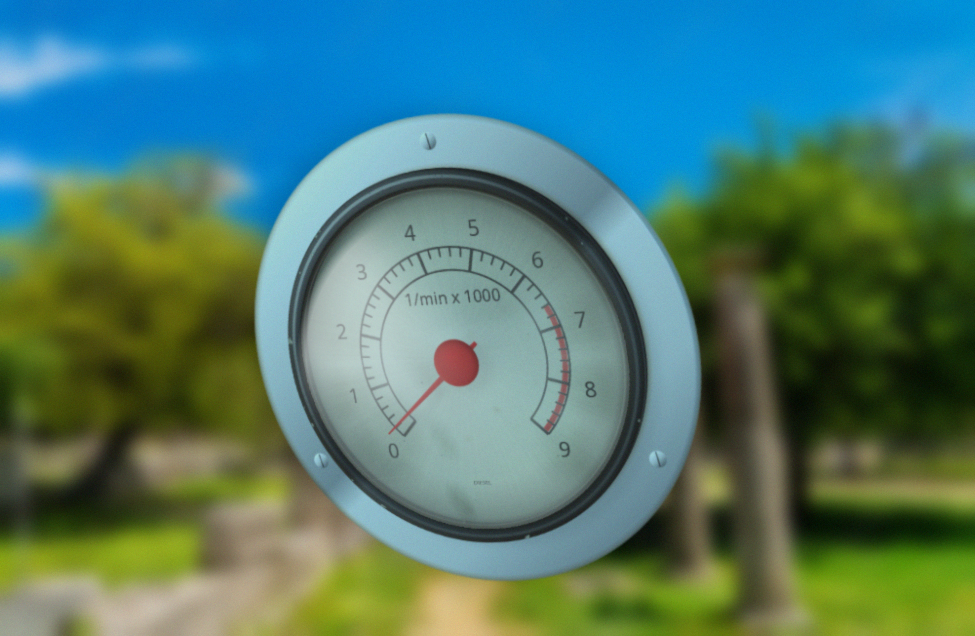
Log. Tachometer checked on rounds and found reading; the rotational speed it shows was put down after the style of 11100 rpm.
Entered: 200 rpm
